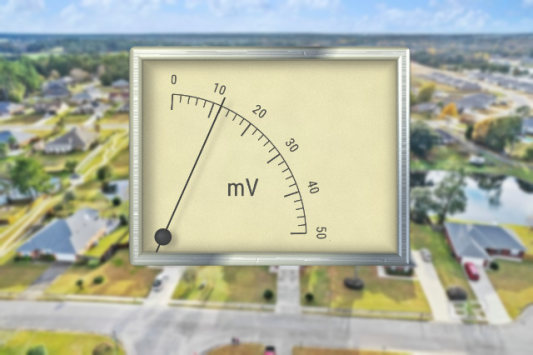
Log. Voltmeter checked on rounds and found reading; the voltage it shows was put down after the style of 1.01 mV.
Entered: 12 mV
